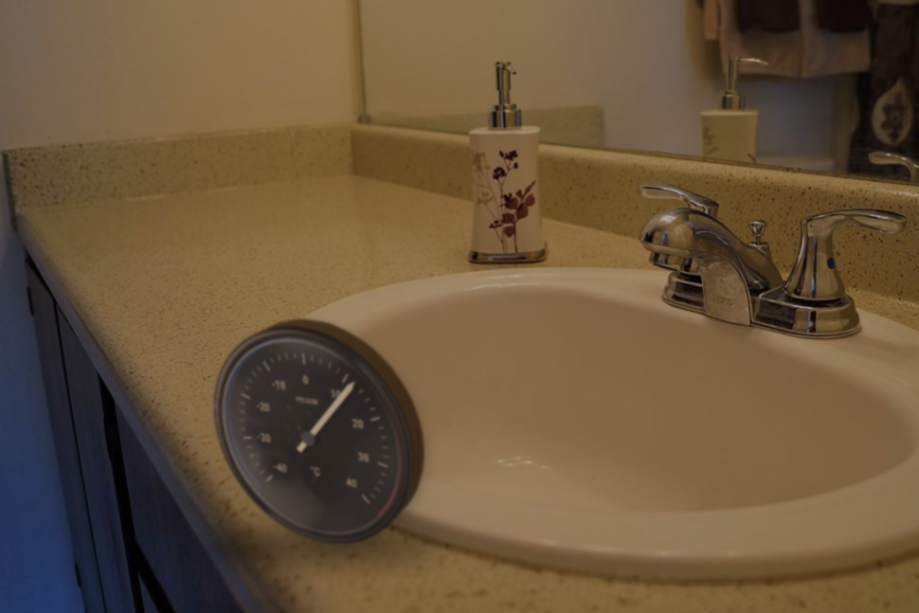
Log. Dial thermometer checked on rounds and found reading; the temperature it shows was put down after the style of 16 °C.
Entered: 12 °C
